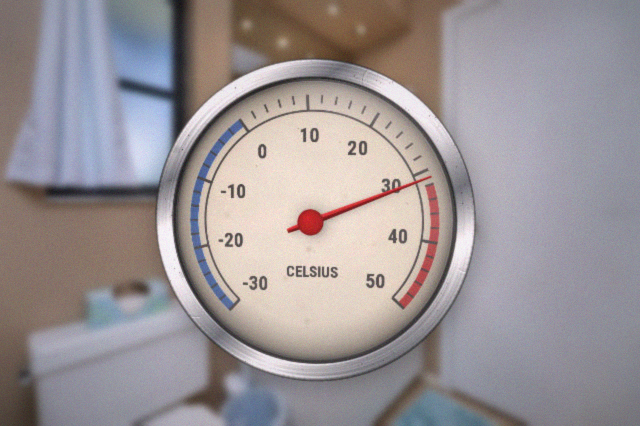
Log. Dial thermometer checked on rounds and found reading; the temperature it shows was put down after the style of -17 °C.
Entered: 31 °C
